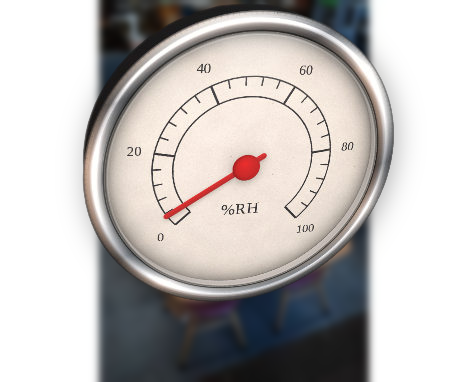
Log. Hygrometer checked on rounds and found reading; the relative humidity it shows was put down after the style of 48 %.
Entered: 4 %
